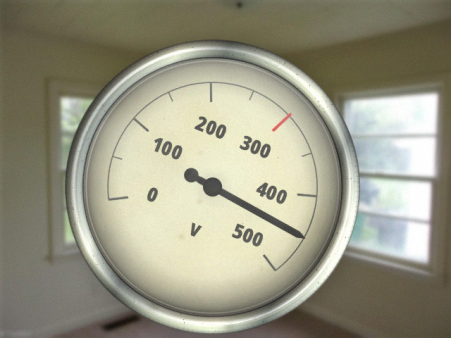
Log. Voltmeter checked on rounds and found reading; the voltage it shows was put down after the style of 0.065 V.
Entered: 450 V
